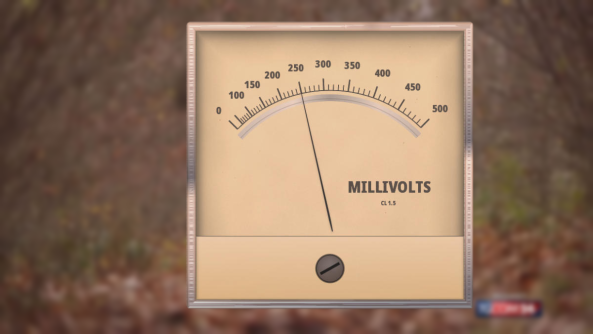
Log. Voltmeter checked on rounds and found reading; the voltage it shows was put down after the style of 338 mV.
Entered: 250 mV
